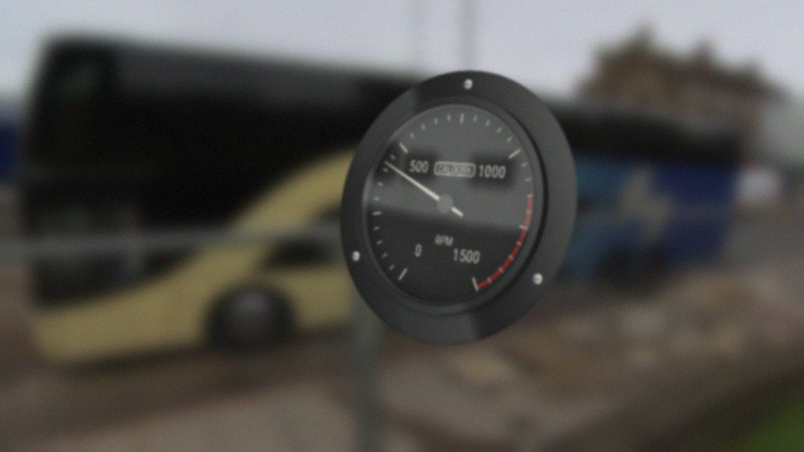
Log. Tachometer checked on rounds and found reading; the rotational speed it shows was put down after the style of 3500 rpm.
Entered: 425 rpm
